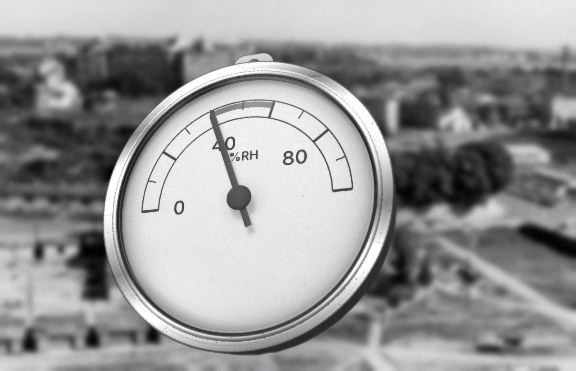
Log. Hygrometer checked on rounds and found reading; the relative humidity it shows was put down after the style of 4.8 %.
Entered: 40 %
